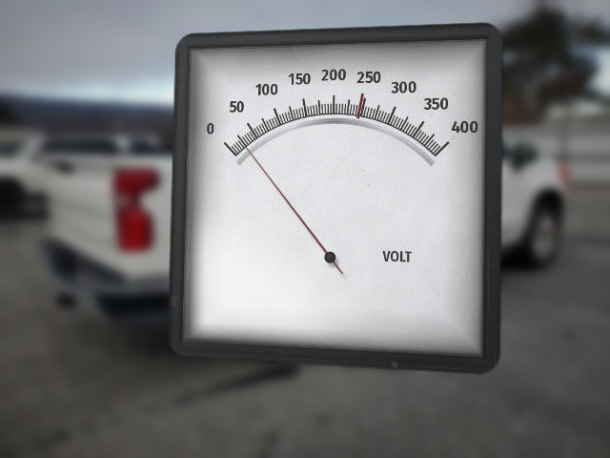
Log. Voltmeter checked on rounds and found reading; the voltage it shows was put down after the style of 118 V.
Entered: 25 V
